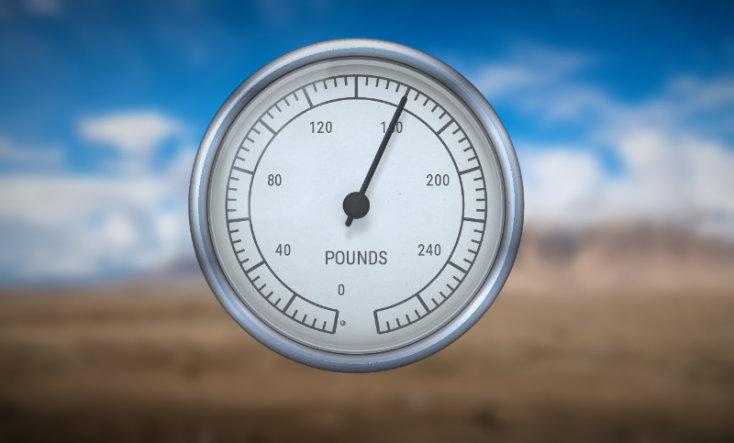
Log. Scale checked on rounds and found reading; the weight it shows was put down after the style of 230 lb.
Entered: 160 lb
